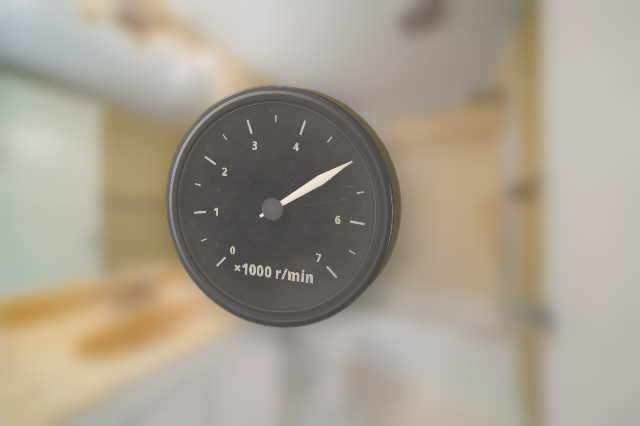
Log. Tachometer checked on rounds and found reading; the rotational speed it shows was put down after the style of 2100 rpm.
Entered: 5000 rpm
